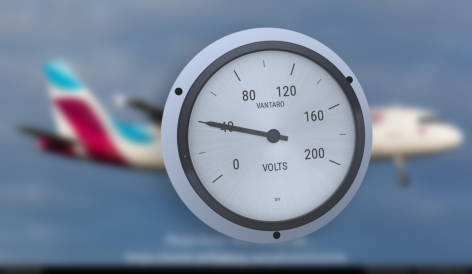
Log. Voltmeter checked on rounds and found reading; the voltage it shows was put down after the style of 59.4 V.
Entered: 40 V
